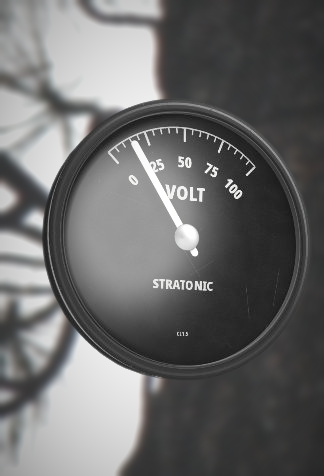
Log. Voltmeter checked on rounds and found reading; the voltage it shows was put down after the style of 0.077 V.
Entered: 15 V
